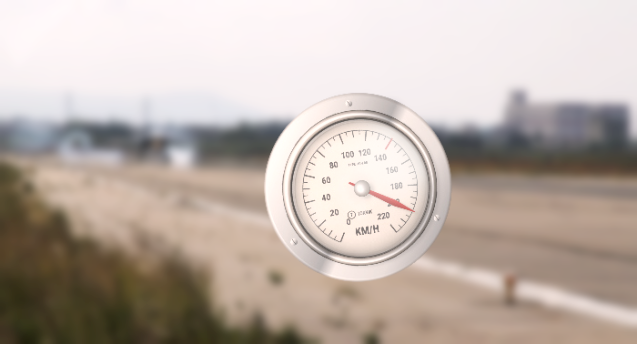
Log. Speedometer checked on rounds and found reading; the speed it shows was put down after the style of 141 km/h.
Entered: 200 km/h
